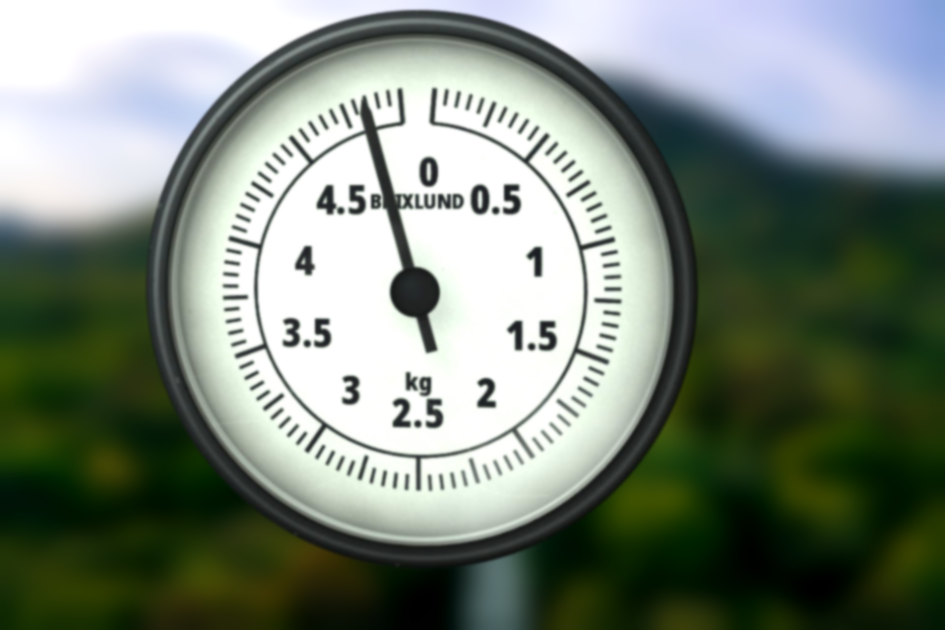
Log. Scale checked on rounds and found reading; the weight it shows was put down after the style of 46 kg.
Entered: 4.85 kg
